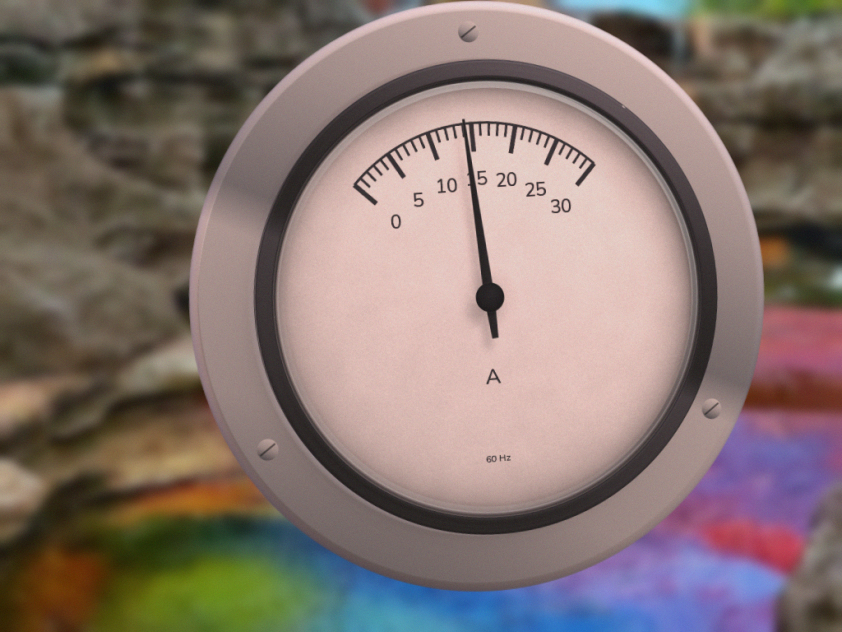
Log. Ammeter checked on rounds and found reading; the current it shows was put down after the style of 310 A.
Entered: 14 A
